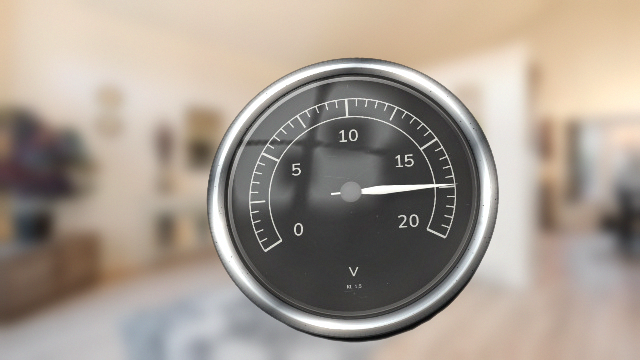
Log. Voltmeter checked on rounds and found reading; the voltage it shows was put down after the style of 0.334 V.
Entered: 17.5 V
